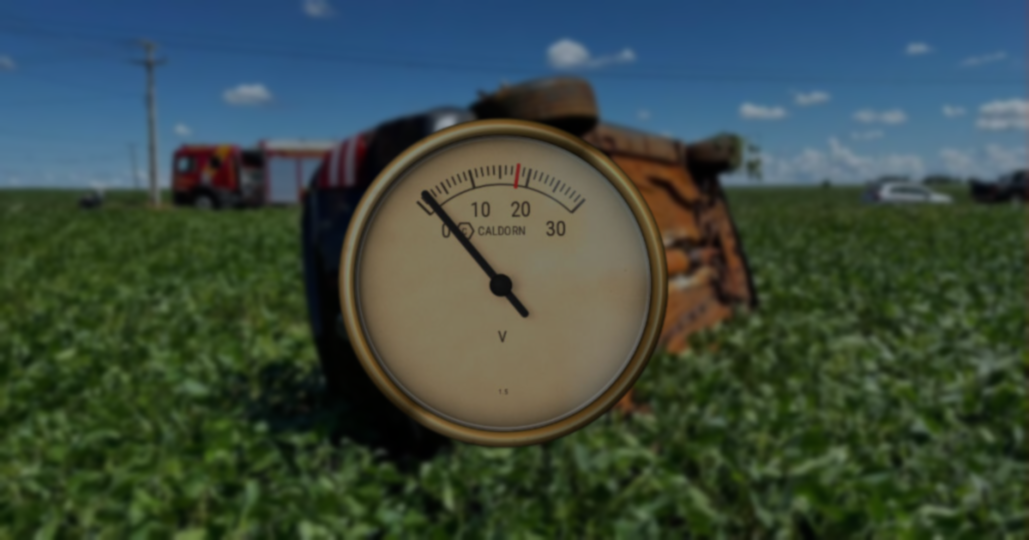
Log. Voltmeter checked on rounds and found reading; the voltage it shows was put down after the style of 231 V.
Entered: 2 V
